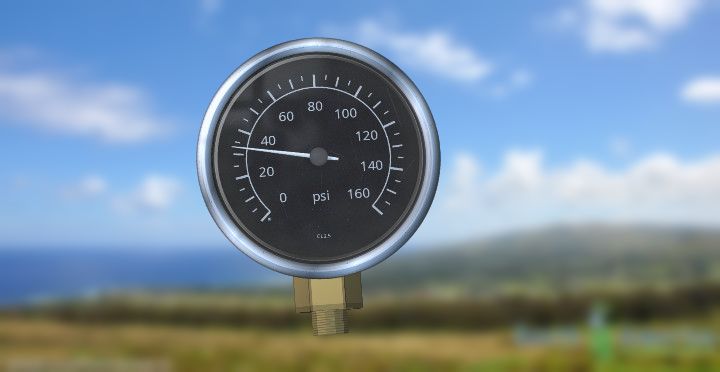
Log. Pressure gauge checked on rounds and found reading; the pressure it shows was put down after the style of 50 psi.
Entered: 32.5 psi
